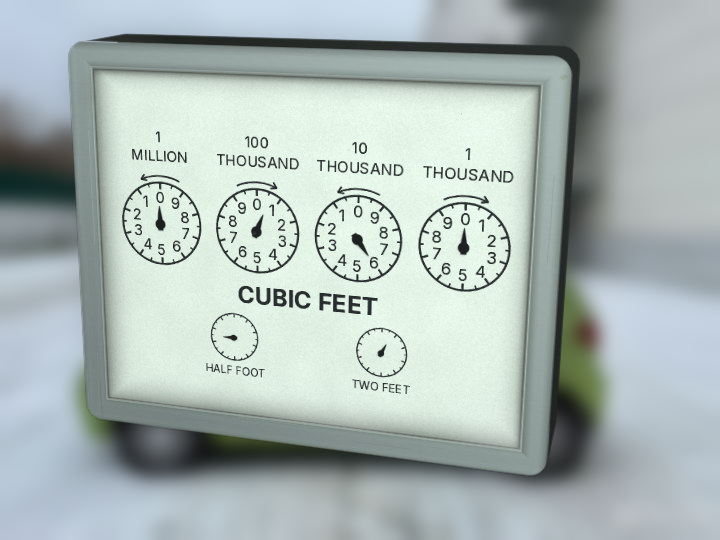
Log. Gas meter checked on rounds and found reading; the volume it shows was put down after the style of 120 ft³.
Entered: 6000 ft³
